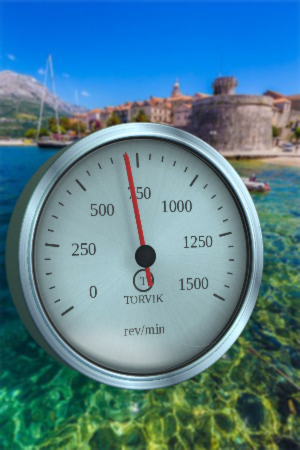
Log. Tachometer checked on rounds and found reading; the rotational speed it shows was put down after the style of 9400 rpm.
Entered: 700 rpm
